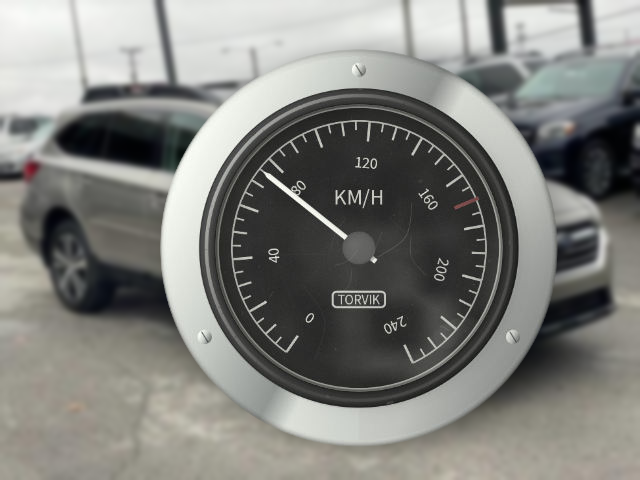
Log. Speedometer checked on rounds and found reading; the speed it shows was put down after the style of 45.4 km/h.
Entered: 75 km/h
